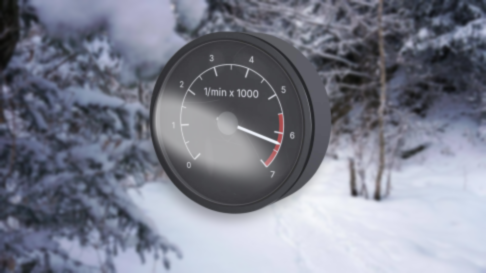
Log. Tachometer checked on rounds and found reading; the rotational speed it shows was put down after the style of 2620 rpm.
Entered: 6250 rpm
